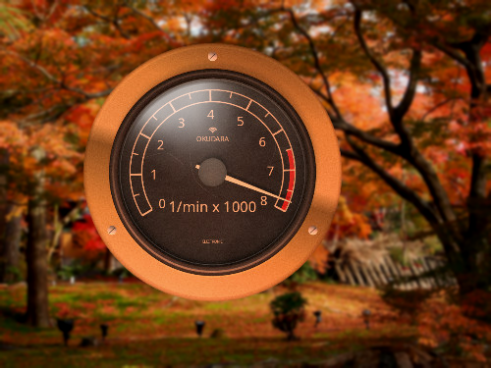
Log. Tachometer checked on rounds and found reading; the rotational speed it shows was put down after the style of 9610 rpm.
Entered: 7750 rpm
